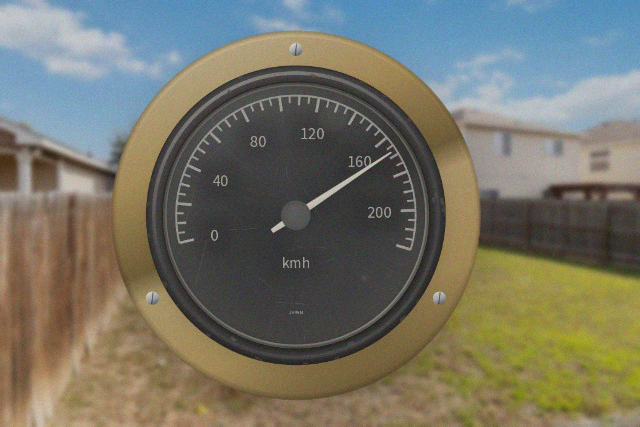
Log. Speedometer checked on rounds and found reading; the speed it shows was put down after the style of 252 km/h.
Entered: 167.5 km/h
